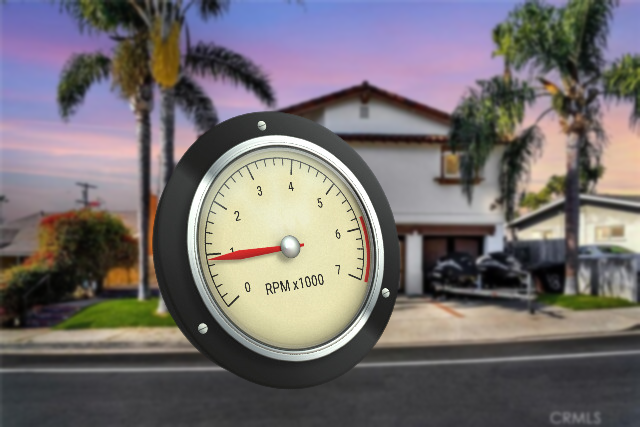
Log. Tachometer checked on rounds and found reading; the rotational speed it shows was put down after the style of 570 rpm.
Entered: 900 rpm
